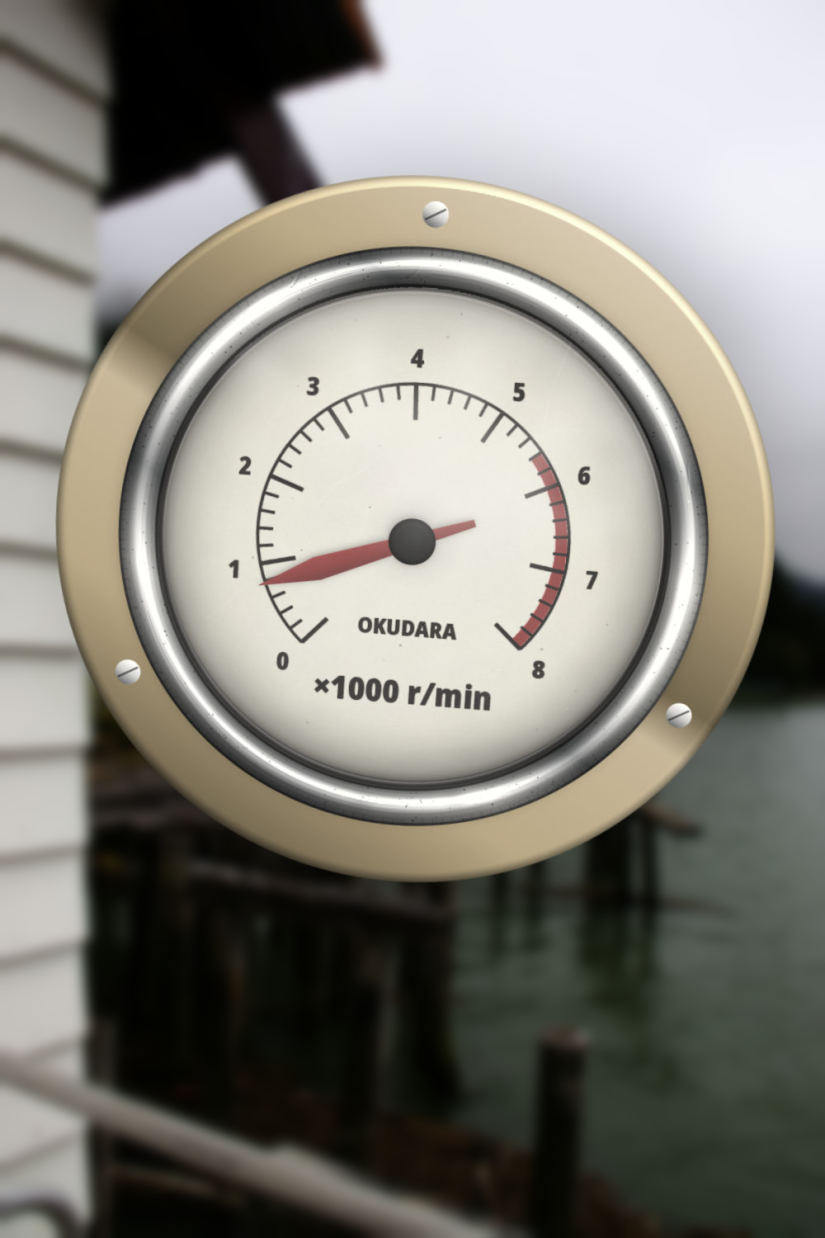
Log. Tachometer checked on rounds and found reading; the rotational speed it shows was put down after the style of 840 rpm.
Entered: 800 rpm
